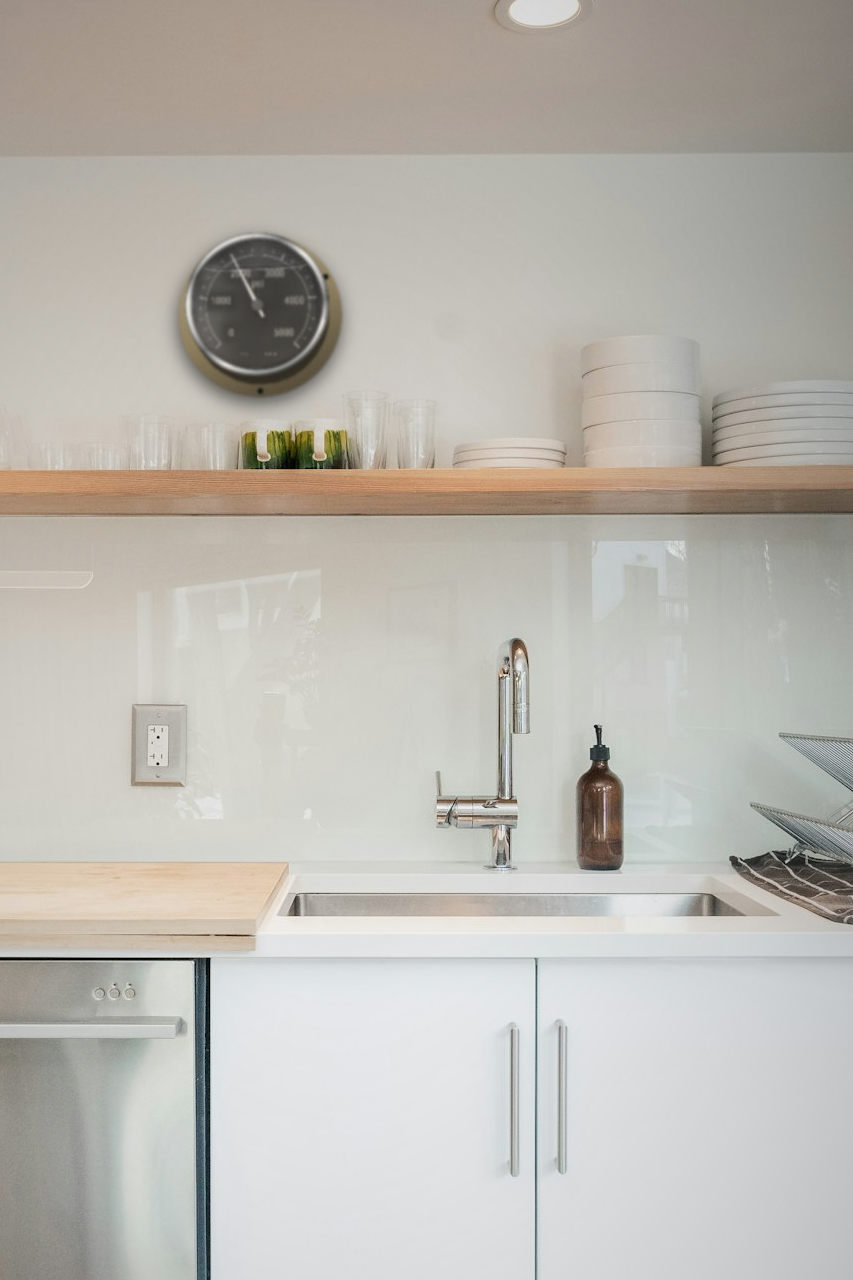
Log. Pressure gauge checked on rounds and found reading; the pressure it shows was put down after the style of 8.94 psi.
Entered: 2000 psi
